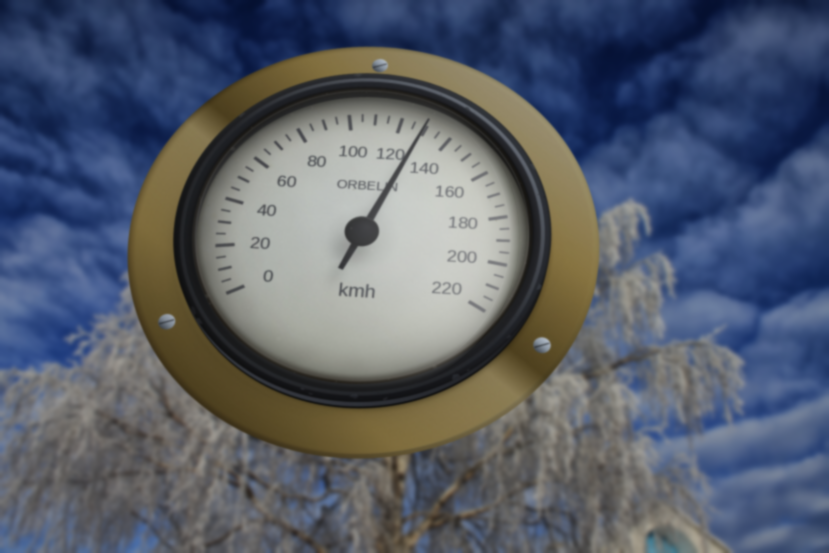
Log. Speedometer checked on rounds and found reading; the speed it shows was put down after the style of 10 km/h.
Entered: 130 km/h
